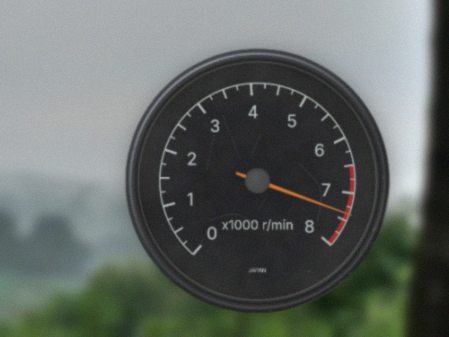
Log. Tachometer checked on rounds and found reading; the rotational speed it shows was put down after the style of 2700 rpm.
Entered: 7375 rpm
